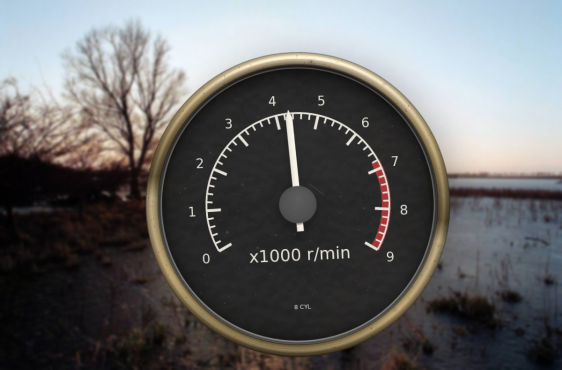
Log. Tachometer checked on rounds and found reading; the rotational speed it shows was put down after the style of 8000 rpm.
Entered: 4300 rpm
